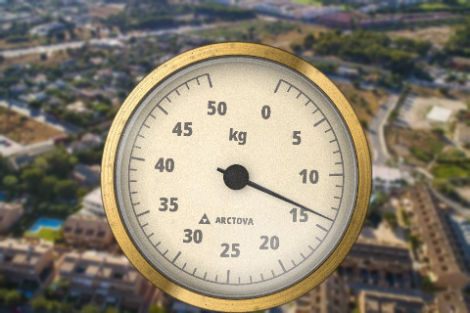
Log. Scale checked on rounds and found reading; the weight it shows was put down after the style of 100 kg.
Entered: 14 kg
